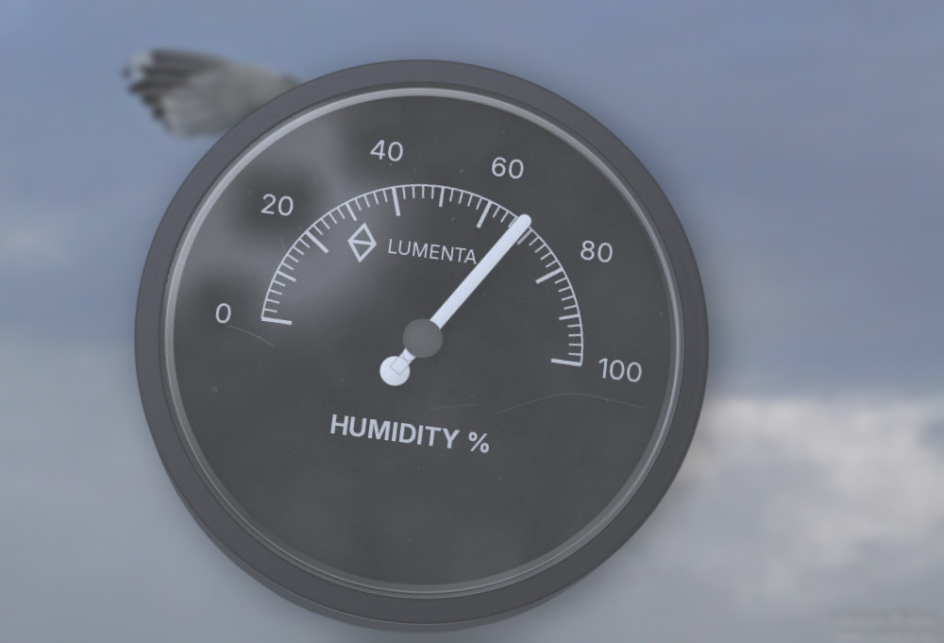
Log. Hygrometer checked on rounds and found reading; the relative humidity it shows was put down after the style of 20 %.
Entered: 68 %
